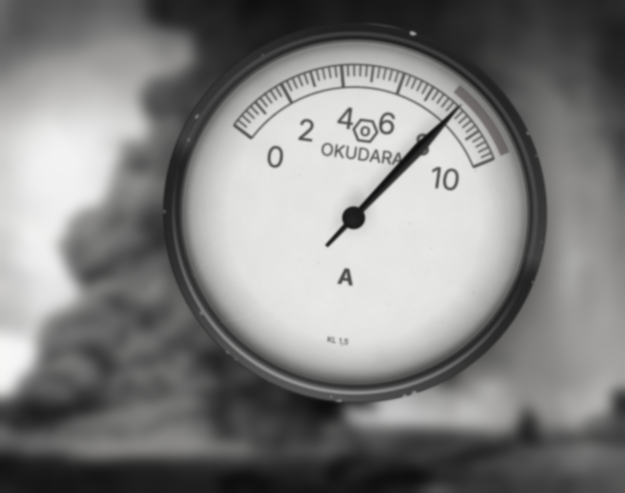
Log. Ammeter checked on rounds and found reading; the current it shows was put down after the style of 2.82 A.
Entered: 8 A
